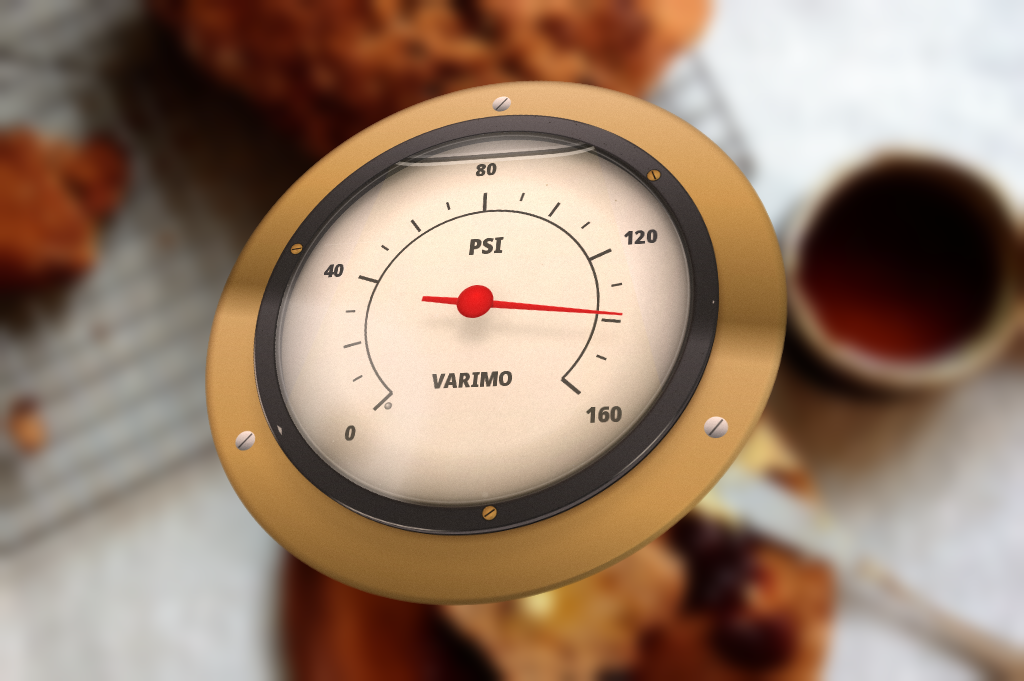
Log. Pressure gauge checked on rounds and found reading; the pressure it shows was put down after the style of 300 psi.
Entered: 140 psi
